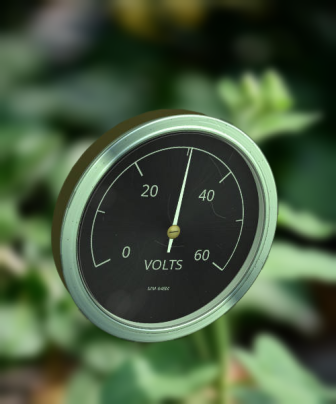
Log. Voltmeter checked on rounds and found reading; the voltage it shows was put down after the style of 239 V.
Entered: 30 V
